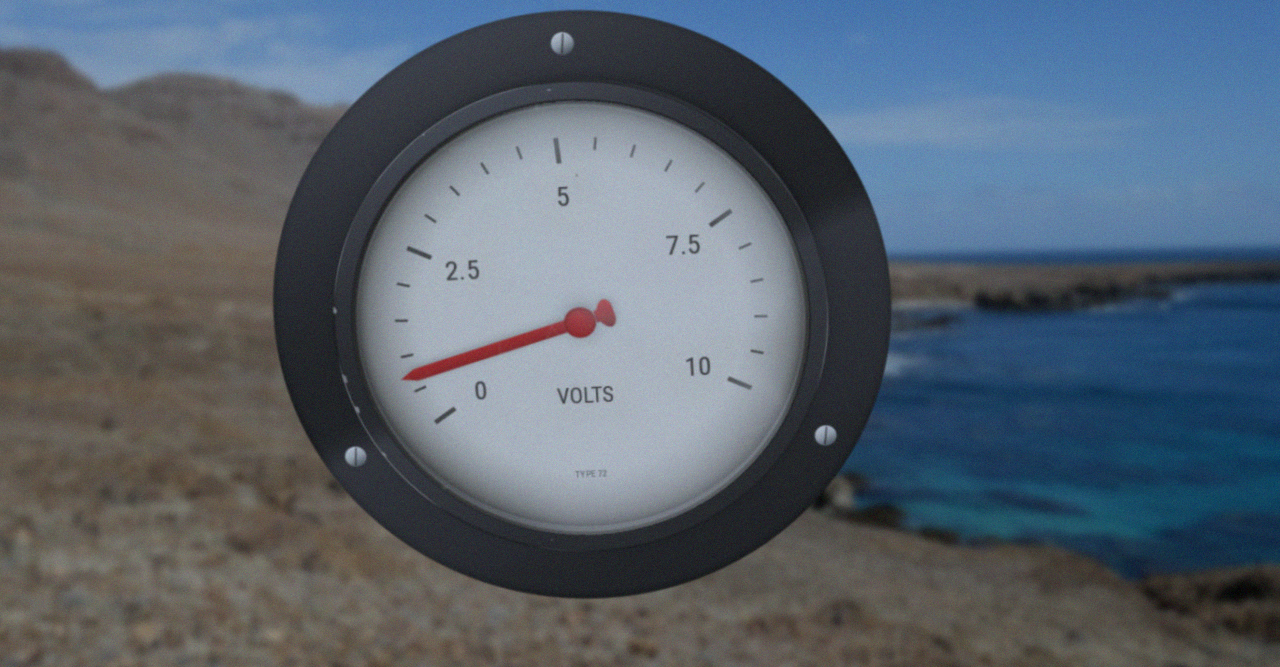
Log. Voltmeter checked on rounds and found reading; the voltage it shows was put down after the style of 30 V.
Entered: 0.75 V
